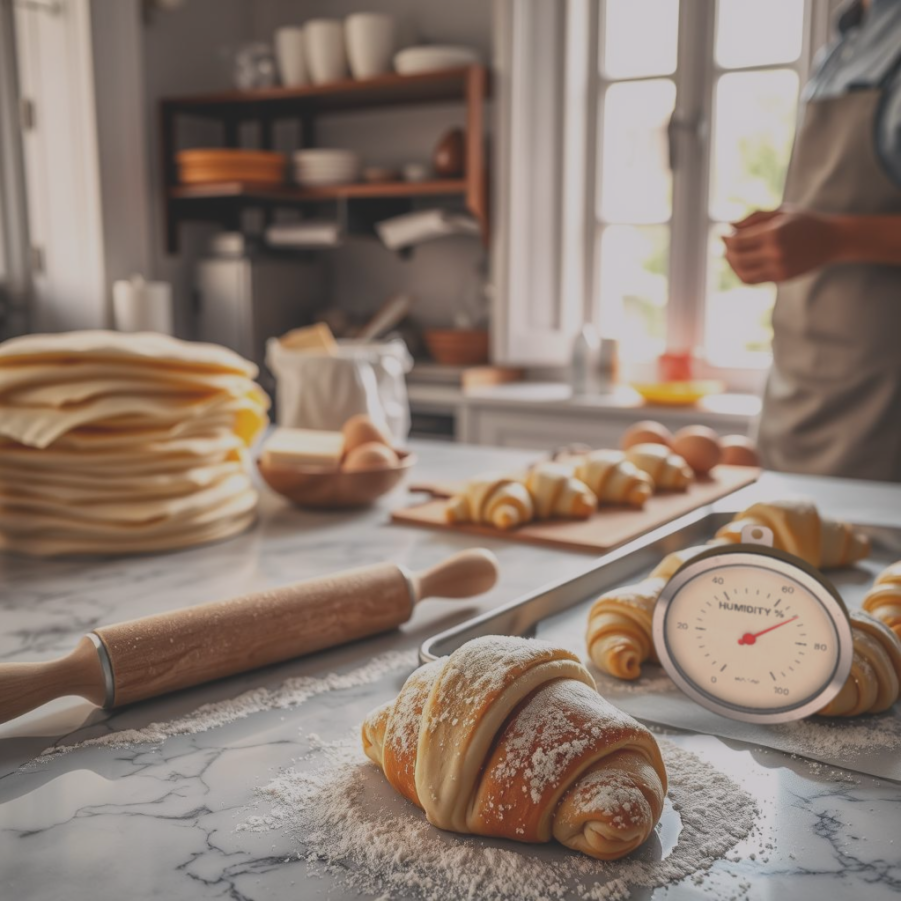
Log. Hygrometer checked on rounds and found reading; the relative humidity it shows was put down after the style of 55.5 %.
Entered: 68 %
